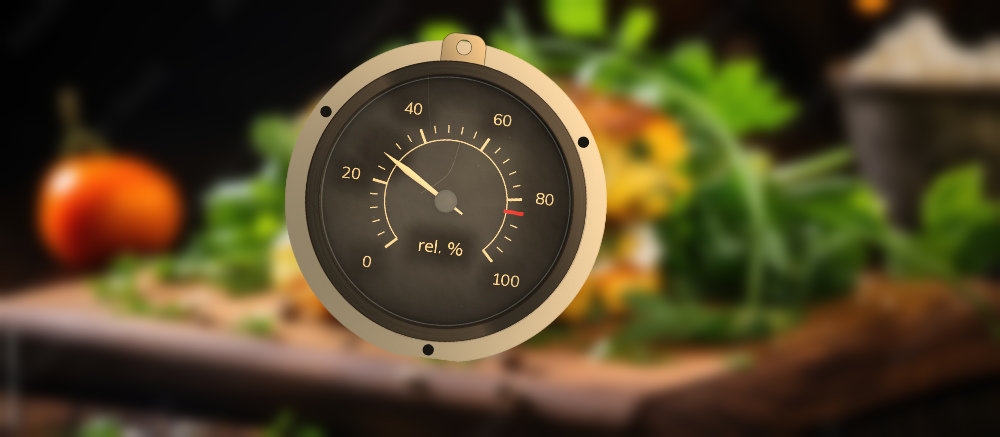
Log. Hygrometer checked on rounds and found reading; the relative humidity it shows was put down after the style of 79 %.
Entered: 28 %
